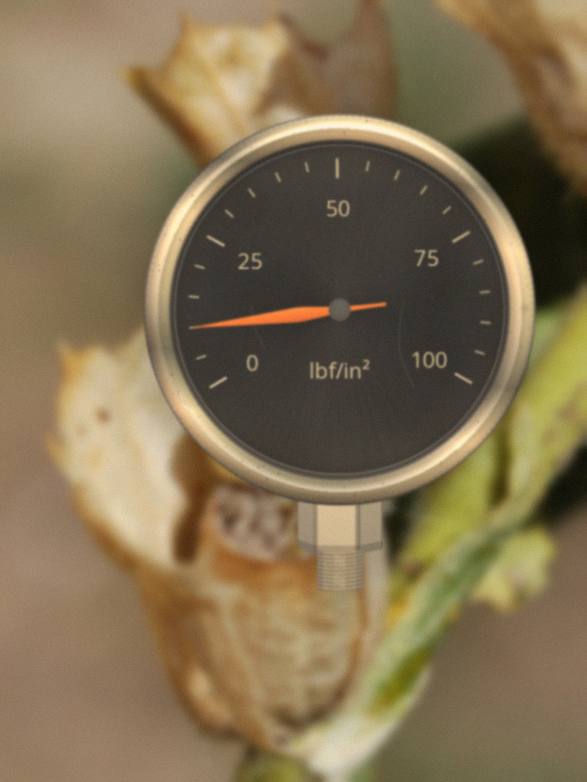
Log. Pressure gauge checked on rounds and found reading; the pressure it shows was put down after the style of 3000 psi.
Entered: 10 psi
